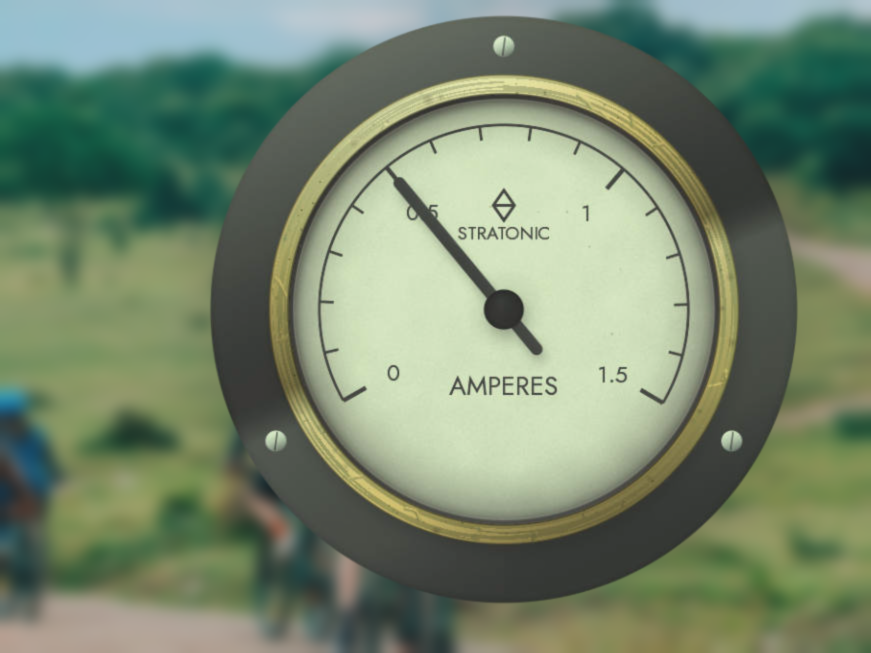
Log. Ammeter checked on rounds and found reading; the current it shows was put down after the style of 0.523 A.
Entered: 0.5 A
